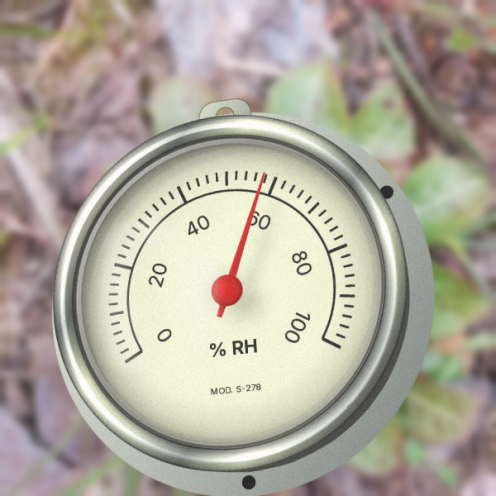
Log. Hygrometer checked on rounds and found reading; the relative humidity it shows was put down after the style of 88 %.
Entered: 58 %
